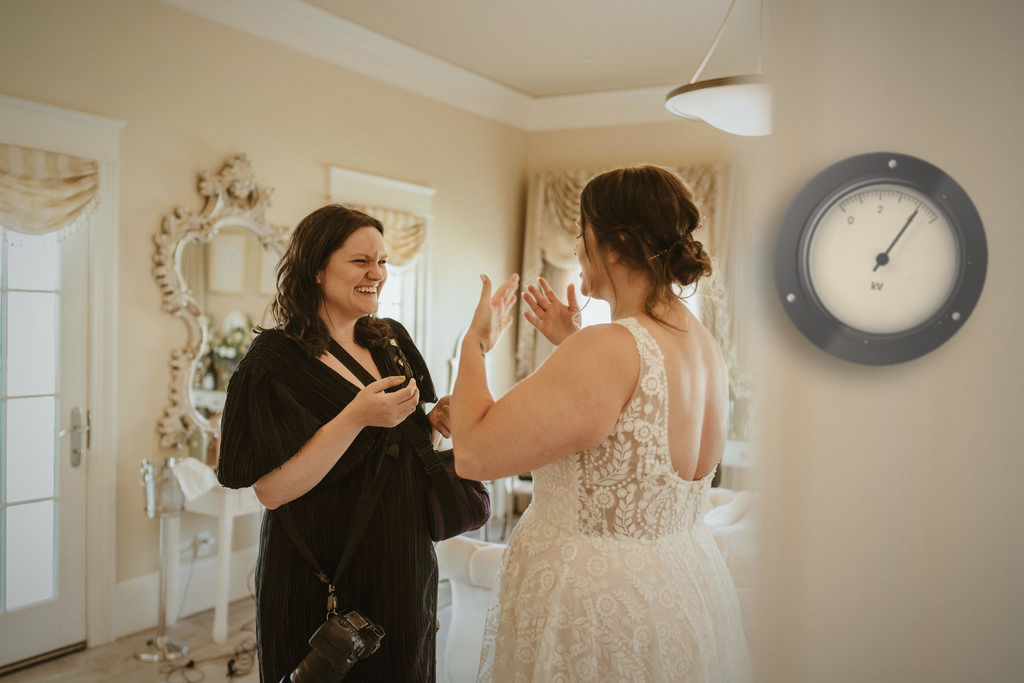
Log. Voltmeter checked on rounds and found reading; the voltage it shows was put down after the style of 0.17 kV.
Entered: 4 kV
